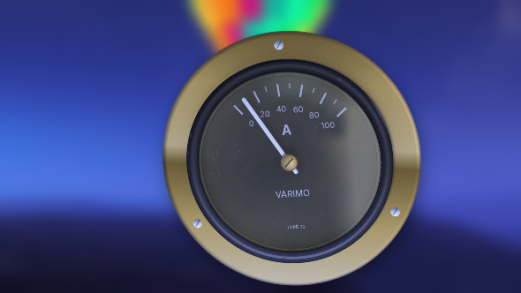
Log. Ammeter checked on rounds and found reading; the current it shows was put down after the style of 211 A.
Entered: 10 A
